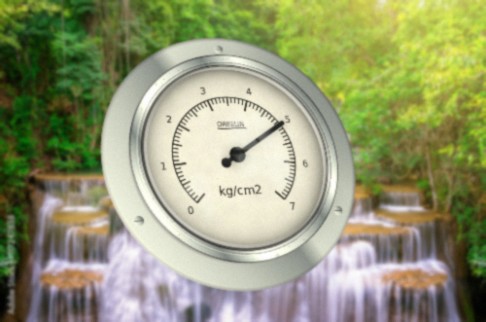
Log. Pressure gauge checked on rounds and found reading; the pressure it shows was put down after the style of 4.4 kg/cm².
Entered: 5 kg/cm²
